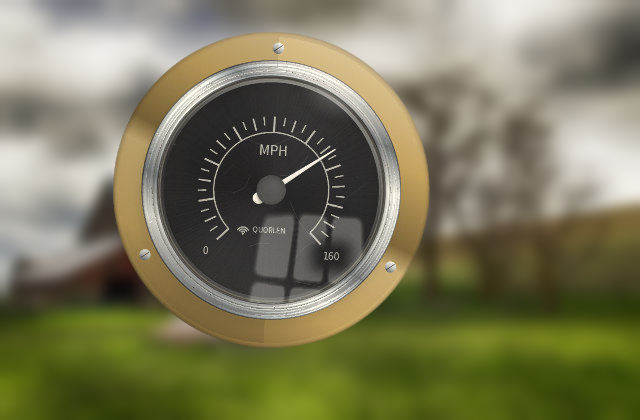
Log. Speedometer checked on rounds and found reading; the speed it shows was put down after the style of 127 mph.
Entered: 112.5 mph
